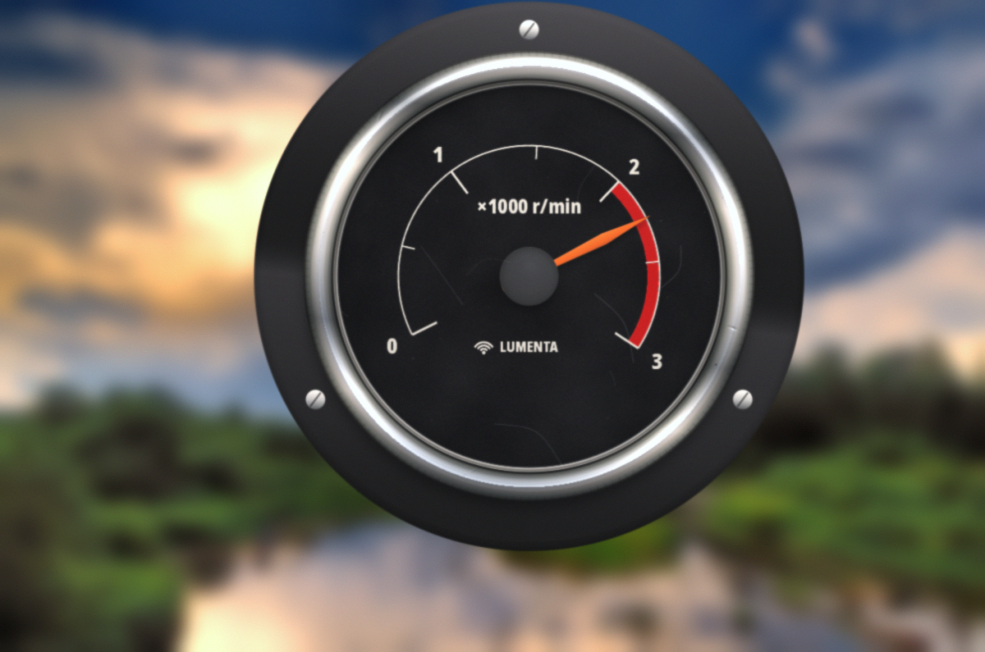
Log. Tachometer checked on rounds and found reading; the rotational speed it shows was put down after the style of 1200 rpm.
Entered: 2250 rpm
